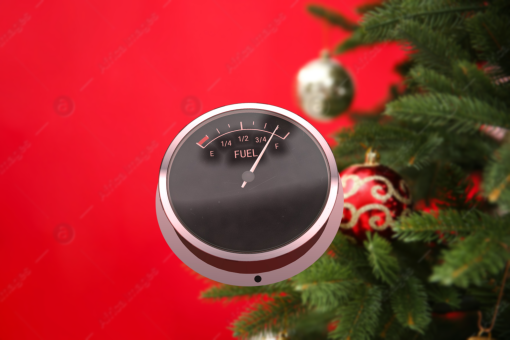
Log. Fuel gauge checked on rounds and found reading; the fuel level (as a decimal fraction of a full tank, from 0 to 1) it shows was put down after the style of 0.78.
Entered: 0.875
